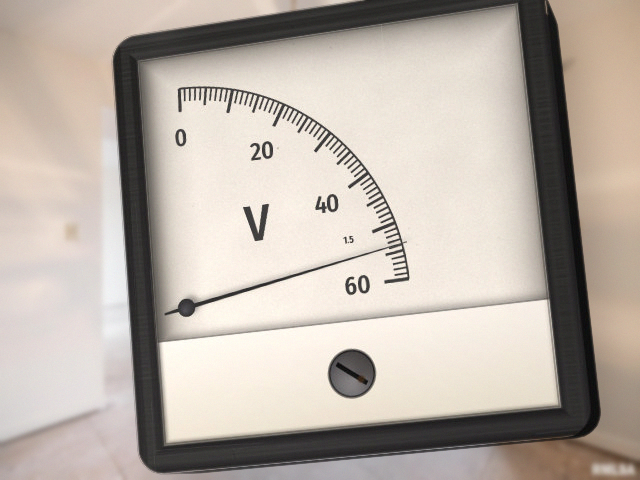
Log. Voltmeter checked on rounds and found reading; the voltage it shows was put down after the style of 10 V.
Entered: 54 V
